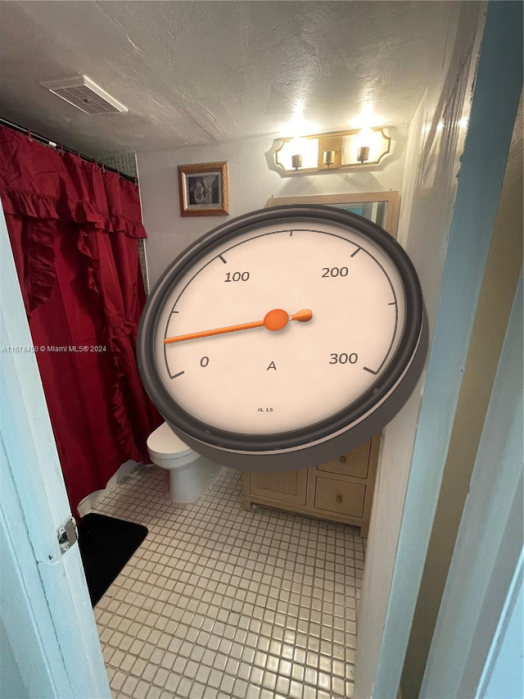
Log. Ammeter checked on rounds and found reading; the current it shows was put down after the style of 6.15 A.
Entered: 25 A
